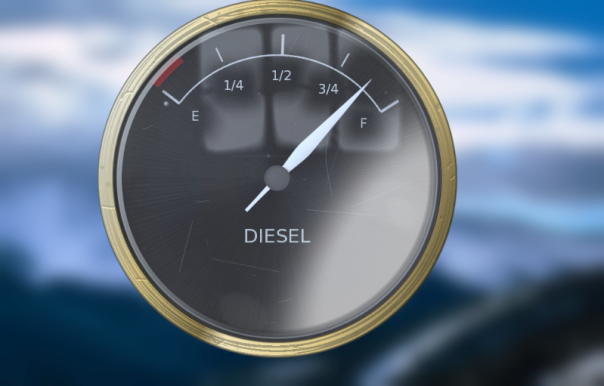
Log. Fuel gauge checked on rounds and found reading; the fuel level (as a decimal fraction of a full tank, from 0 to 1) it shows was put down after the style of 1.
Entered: 0.875
